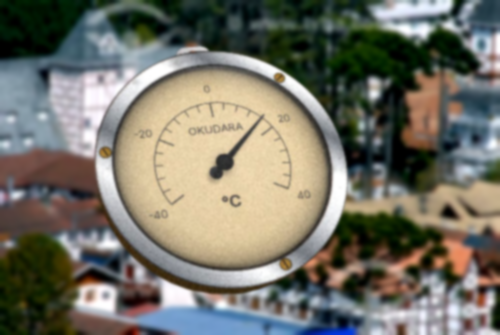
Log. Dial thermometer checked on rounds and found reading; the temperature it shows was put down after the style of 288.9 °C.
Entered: 16 °C
